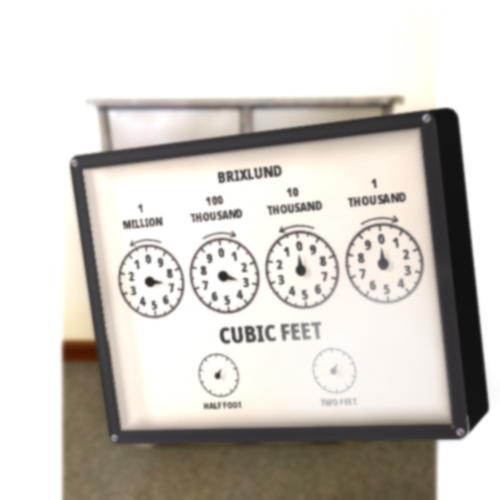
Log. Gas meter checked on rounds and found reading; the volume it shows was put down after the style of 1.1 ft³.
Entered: 730000 ft³
